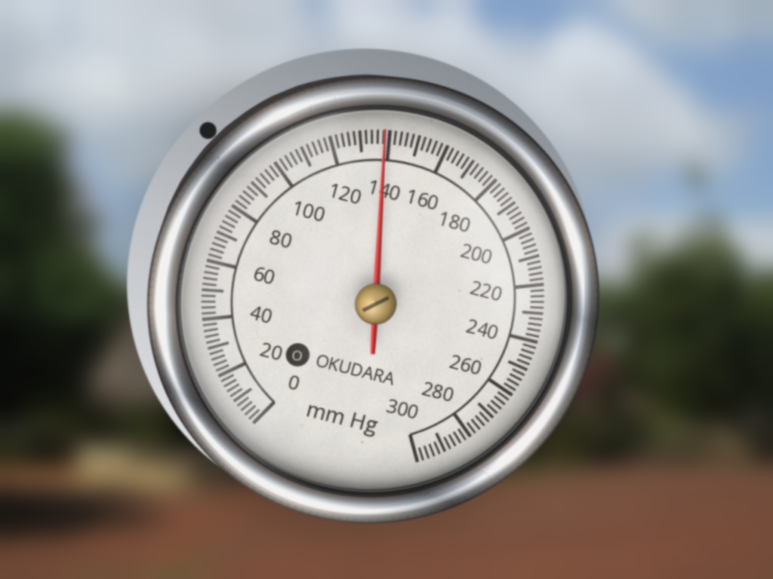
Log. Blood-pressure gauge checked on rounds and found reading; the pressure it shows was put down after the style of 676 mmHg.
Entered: 138 mmHg
